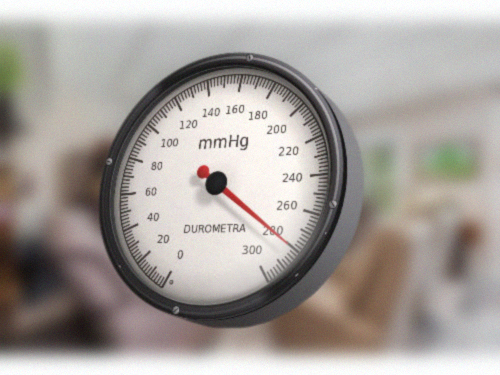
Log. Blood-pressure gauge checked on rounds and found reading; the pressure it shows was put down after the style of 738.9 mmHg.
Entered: 280 mmHg
